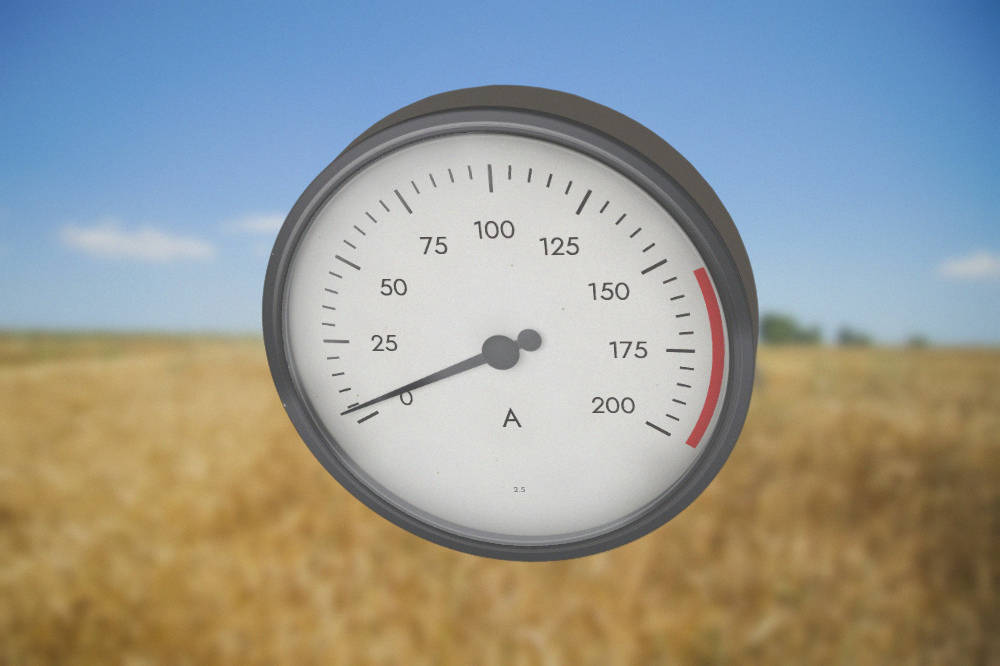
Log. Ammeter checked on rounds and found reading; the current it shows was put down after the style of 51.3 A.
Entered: 5 A
